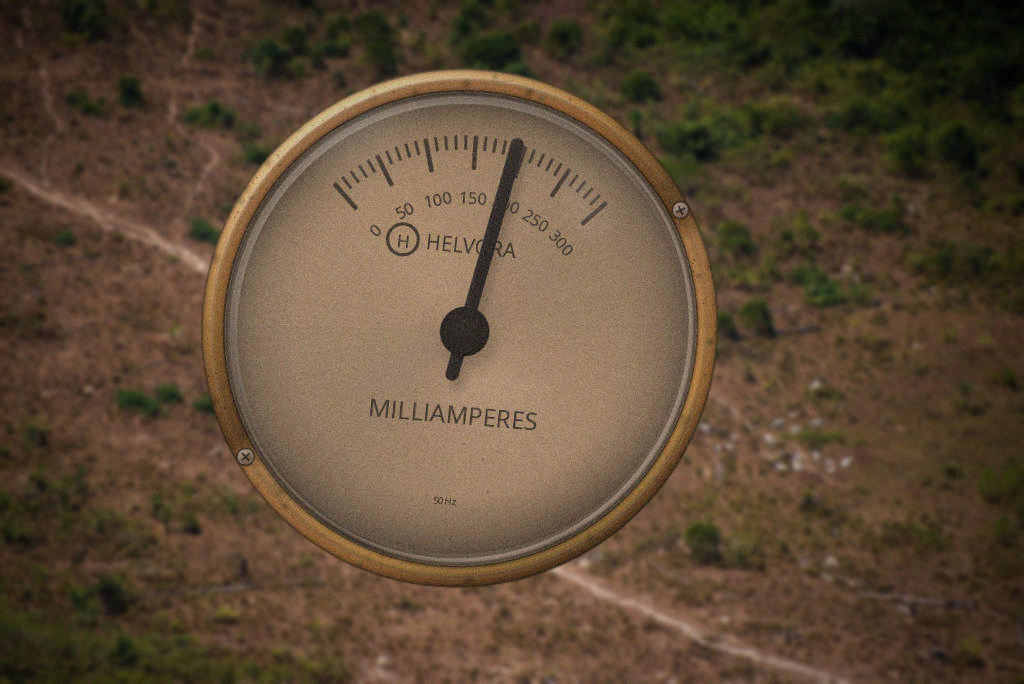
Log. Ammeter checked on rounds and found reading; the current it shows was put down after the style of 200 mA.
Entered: 190 mA
